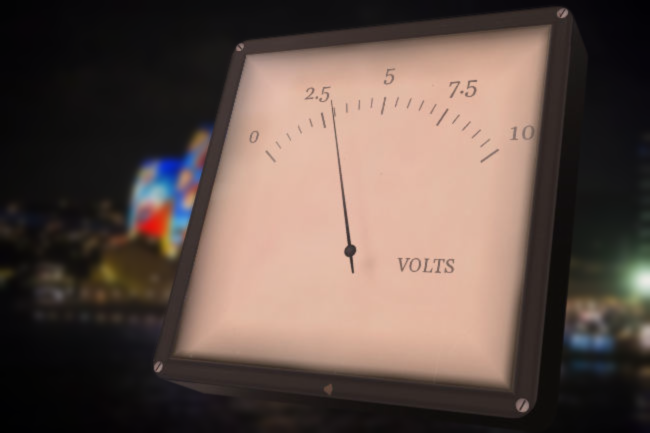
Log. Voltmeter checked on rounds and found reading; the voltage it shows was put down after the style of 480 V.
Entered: 3 V
